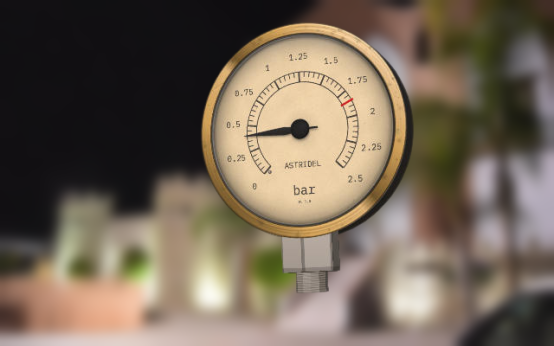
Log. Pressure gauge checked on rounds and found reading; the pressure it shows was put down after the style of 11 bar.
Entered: 0.4 bar
